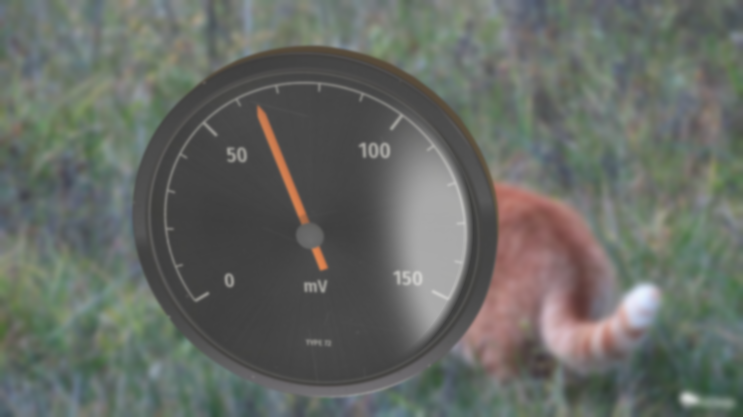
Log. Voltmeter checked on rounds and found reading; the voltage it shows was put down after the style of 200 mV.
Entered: 65 mV
